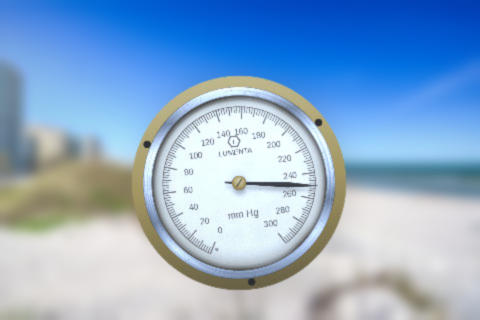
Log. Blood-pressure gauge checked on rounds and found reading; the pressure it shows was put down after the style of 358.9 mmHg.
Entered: 250 mmHg
